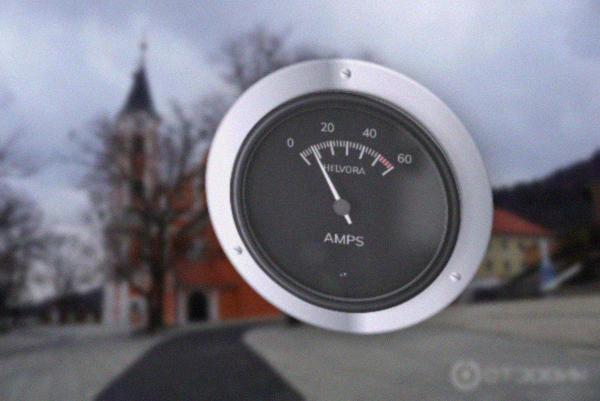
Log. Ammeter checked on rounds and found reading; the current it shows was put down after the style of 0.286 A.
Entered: 10 A
